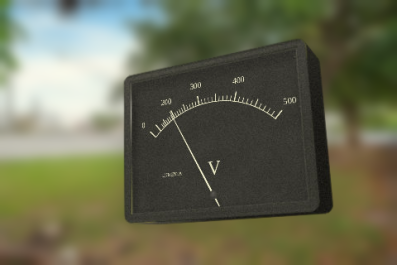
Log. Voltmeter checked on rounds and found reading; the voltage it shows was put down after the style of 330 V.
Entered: 200 V
